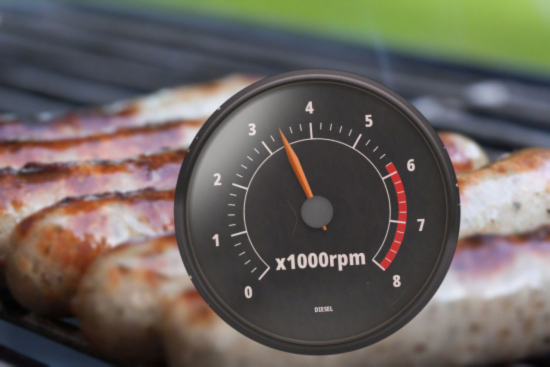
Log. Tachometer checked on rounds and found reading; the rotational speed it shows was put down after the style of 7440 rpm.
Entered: 3400 rpm
